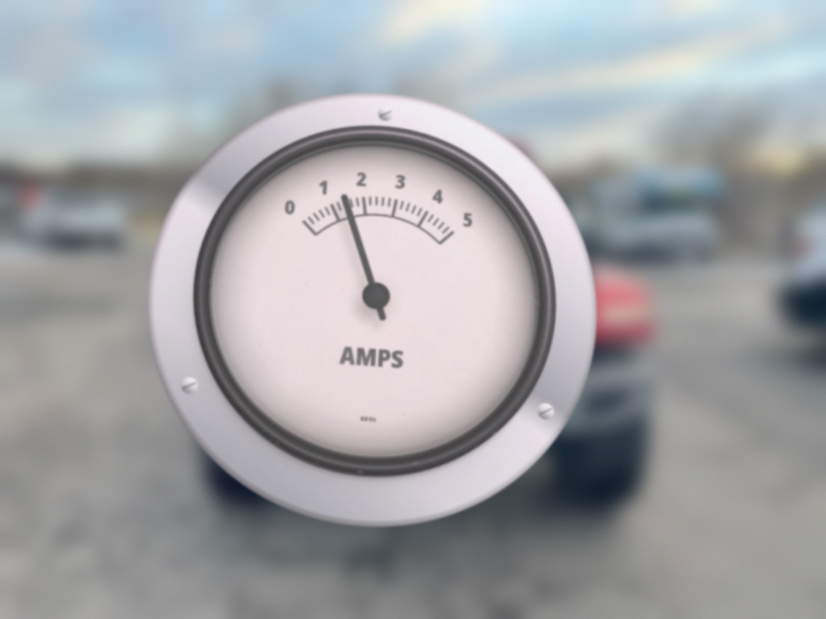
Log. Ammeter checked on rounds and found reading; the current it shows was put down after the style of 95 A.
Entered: 1.4 A
